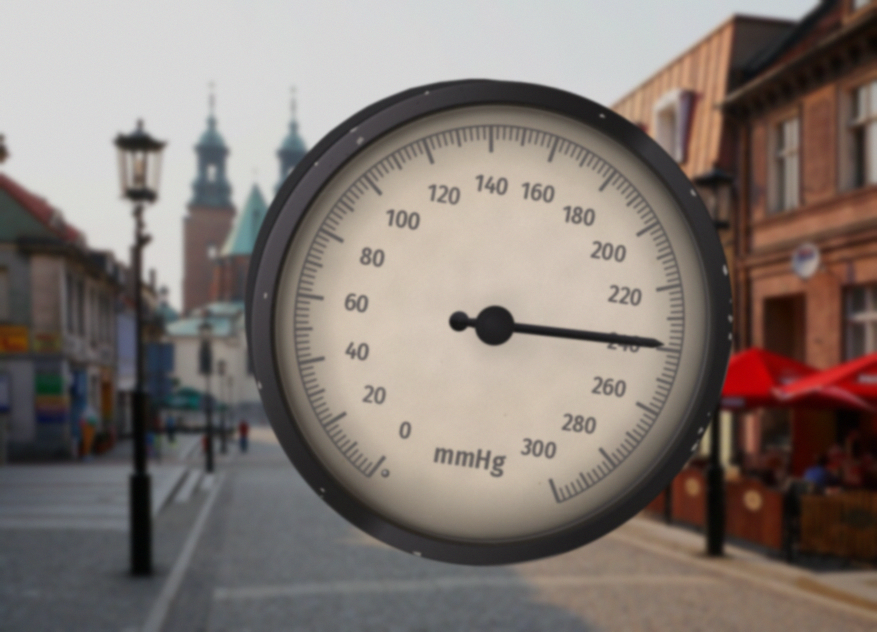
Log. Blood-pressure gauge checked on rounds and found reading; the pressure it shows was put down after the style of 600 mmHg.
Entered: 238 mmHg
